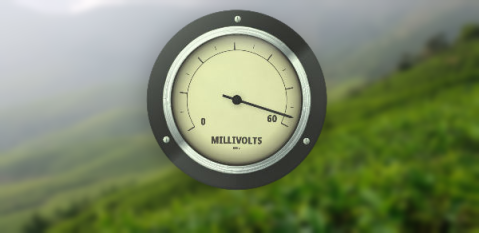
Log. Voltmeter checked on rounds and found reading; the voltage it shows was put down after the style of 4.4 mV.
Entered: 57.5 mV
